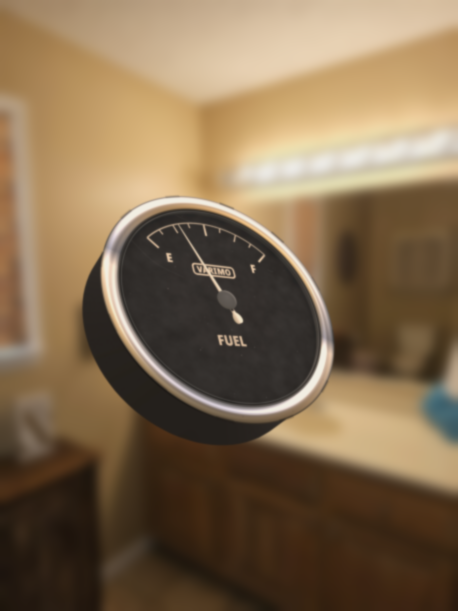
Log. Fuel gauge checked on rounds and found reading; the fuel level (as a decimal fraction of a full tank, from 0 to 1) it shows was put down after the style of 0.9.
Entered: 0.25
